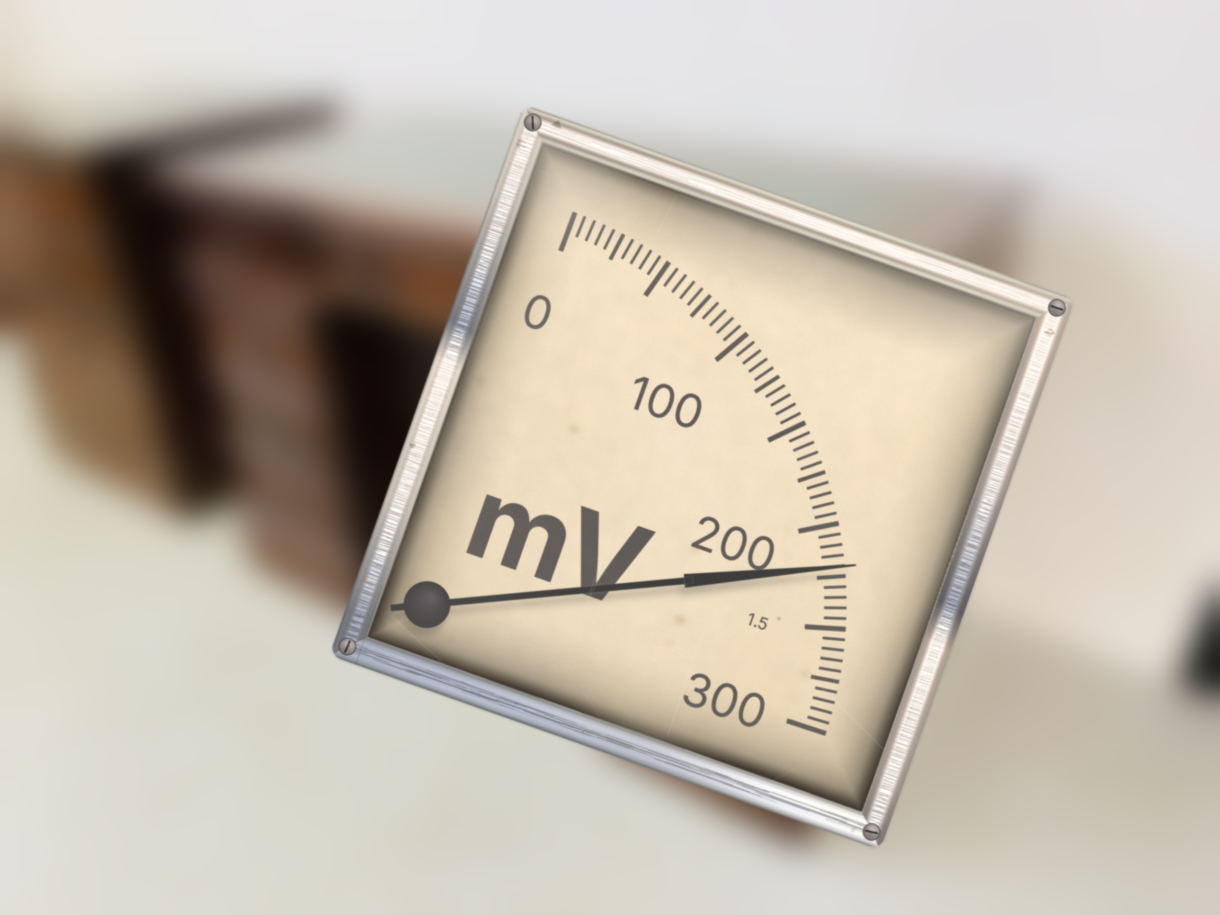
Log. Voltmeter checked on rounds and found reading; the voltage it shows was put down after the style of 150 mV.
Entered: 220 mV
